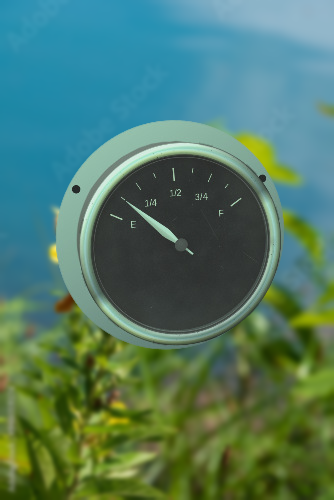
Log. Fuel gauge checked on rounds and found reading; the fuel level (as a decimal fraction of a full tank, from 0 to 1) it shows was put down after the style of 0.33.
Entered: 0.125
